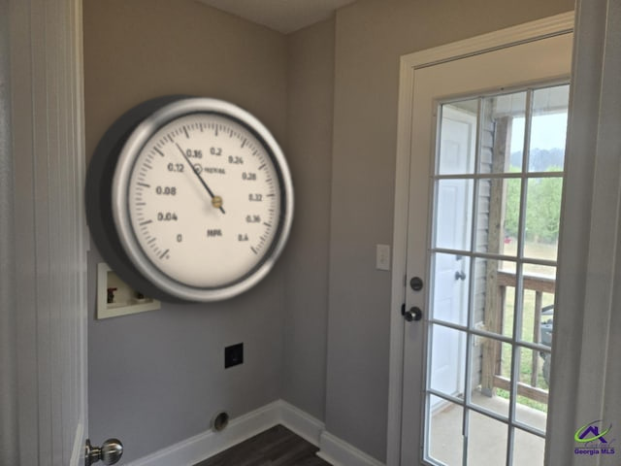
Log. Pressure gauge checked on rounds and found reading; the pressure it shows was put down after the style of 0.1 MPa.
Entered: 0.14 MPa
